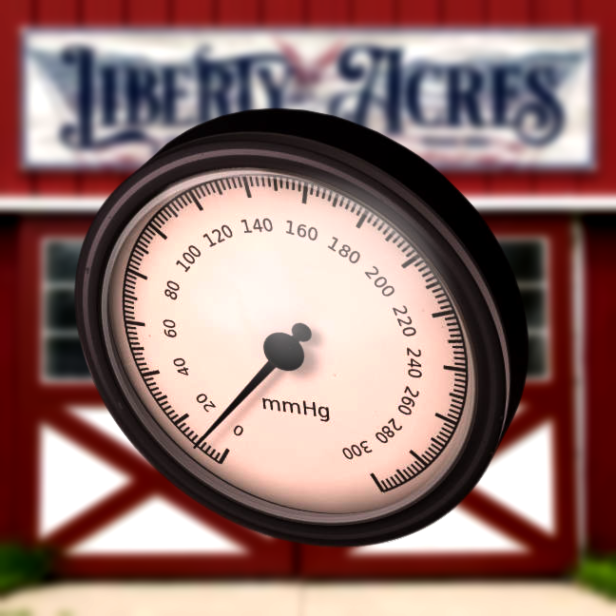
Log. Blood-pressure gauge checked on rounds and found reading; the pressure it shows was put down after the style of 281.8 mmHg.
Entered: 10 mmHg
